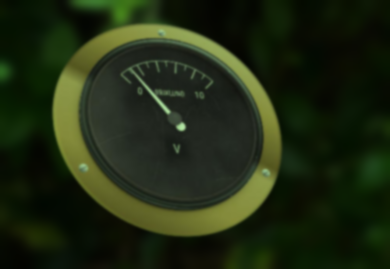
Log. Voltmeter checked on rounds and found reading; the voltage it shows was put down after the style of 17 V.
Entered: 1 V
